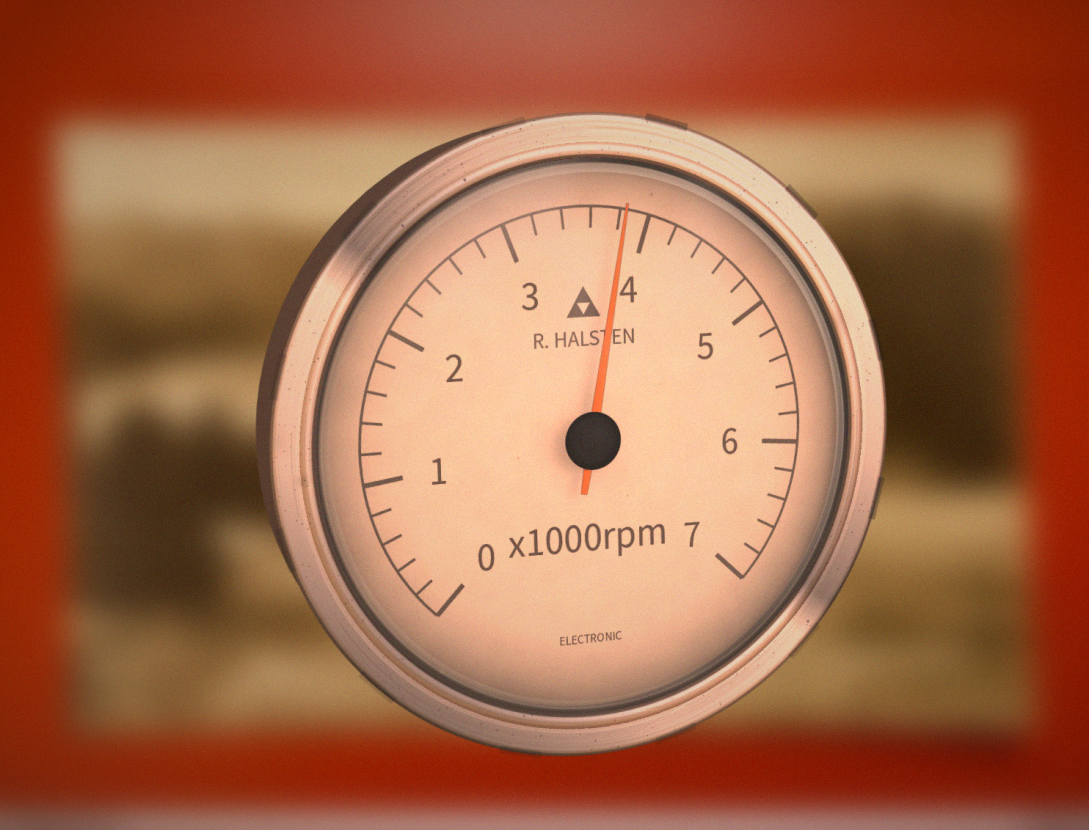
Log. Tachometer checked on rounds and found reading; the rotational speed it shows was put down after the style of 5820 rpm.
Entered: 3800 rpm
